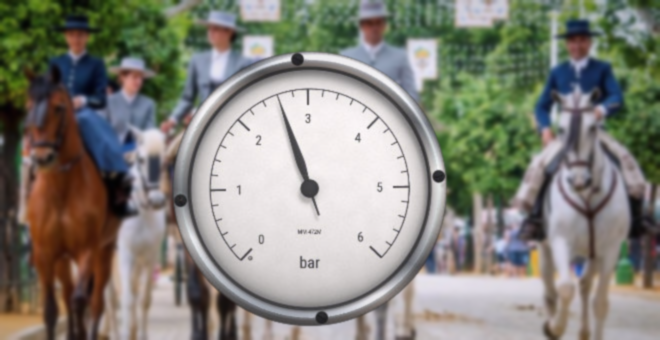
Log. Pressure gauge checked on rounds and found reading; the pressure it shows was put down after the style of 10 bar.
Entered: 2.6 bar
